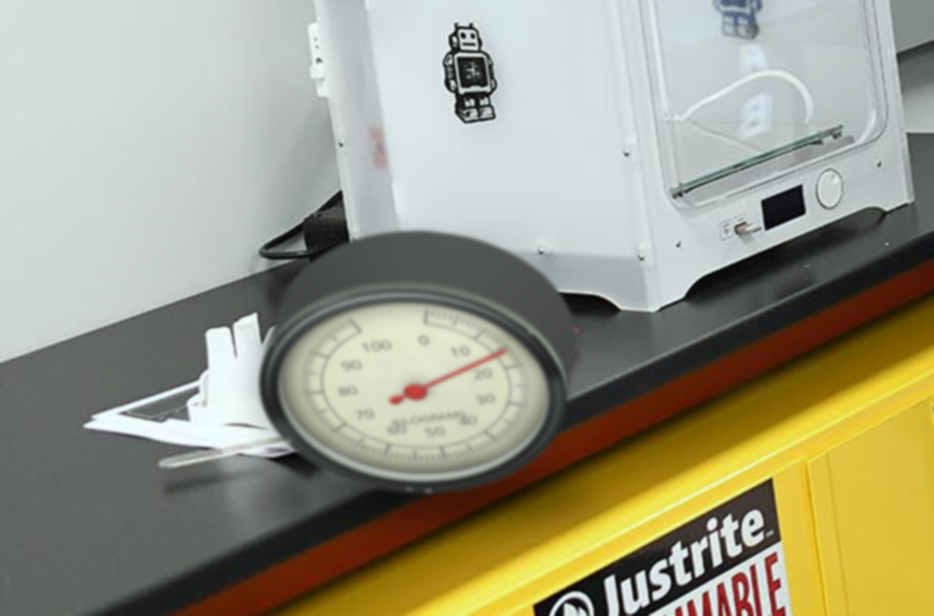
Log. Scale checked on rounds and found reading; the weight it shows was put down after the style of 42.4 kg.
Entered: 15 kg
